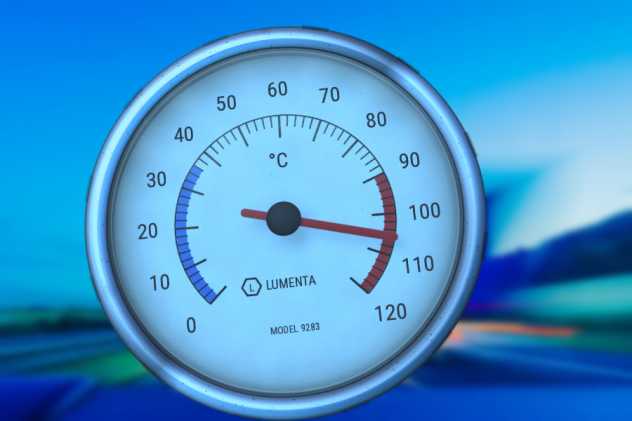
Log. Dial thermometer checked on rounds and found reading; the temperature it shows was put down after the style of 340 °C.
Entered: 106 °C
